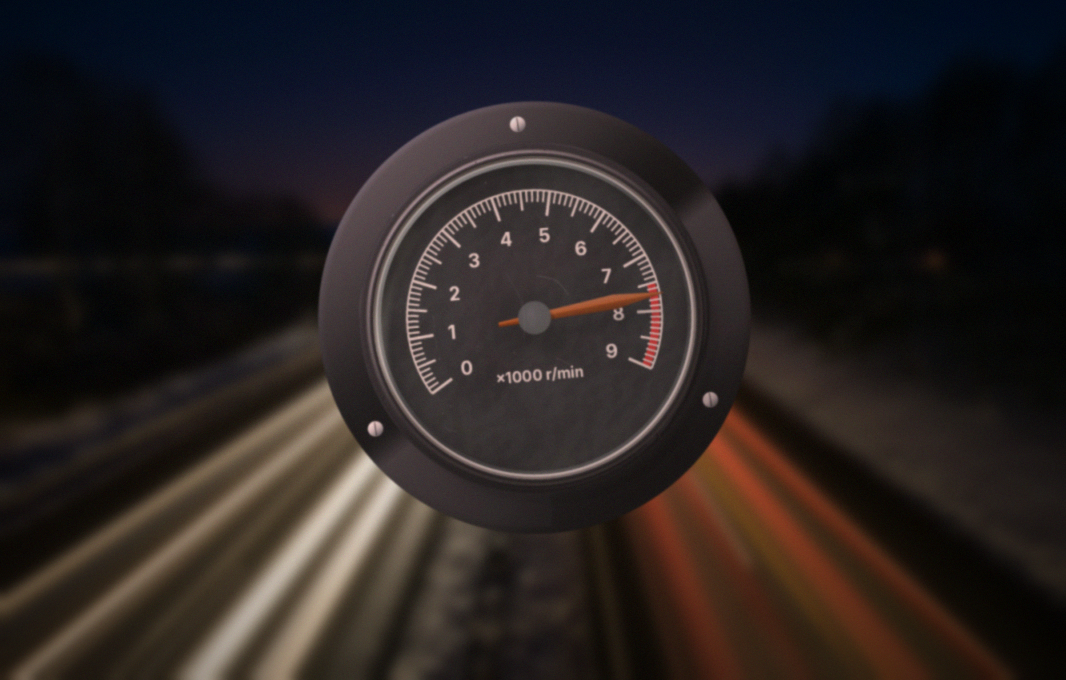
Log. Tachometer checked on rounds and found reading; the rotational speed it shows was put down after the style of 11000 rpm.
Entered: 7700 rpm
